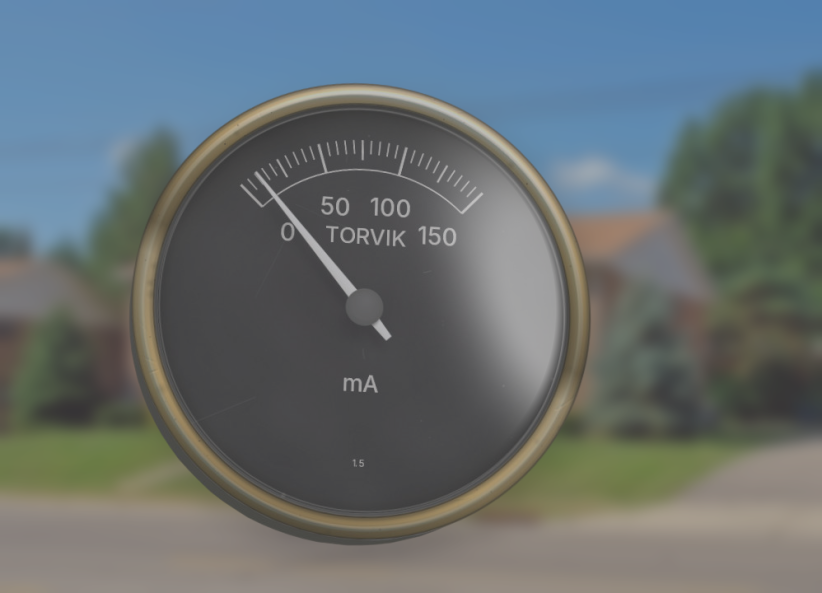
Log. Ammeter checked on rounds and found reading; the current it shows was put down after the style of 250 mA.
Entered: 10 mA
